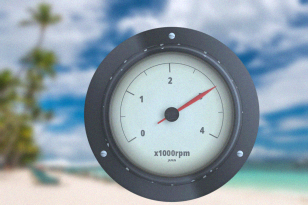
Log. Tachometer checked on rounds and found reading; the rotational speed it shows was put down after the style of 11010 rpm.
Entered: 3000 rpm
